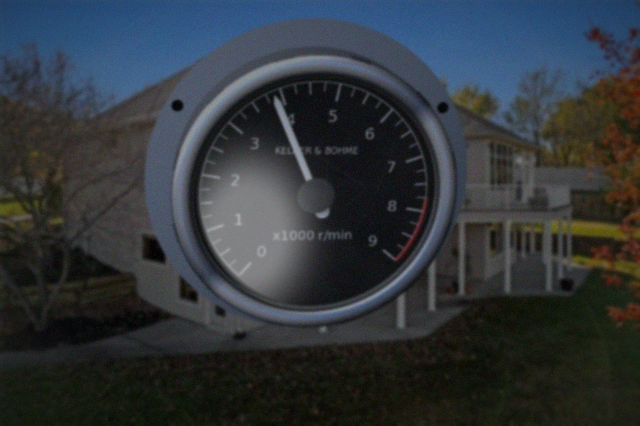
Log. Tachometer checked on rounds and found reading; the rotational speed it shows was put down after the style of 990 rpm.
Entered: 3875 rpm
